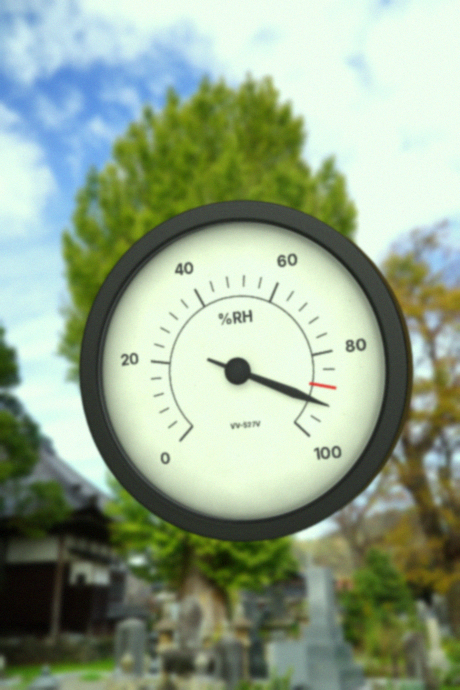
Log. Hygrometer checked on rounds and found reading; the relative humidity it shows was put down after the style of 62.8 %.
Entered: 92 %
